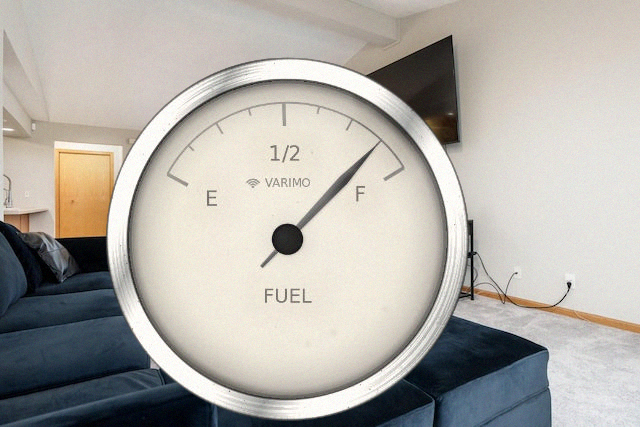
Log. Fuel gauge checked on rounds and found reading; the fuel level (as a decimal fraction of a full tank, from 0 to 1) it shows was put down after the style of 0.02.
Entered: 0.875
